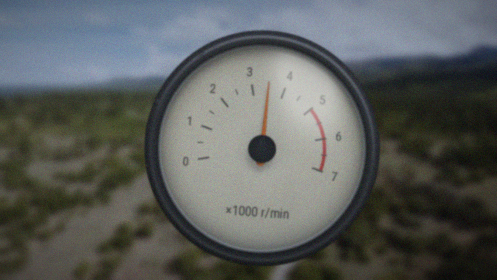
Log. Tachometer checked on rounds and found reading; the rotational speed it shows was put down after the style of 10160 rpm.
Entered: 3500 rpm
